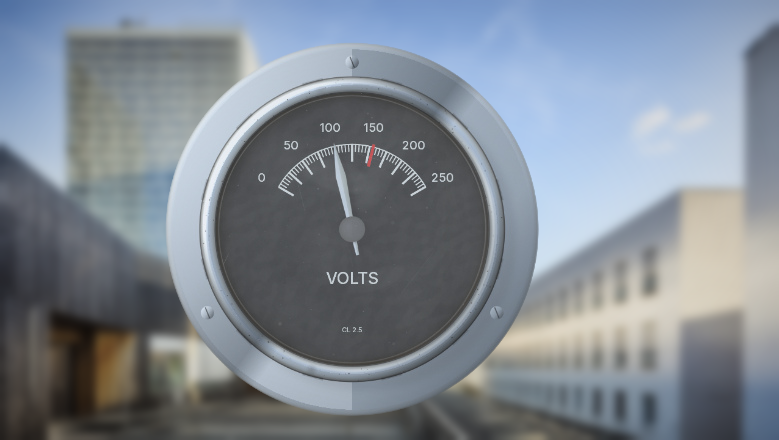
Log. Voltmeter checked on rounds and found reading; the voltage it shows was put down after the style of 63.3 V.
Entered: 100 V
